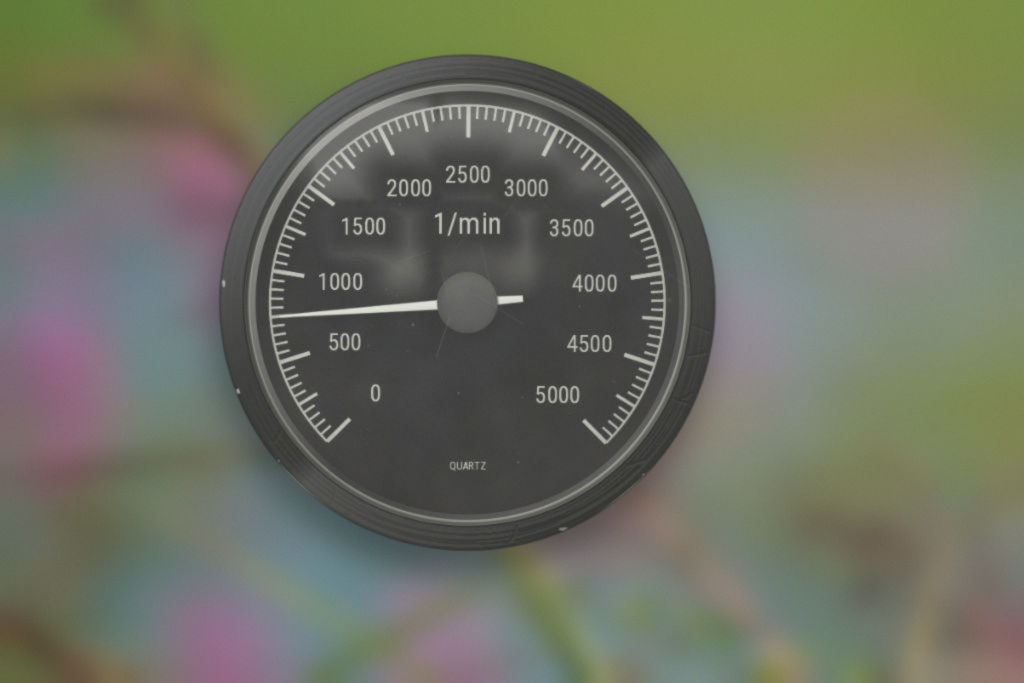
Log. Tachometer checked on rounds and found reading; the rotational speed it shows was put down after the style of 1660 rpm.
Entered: 750 rpm
